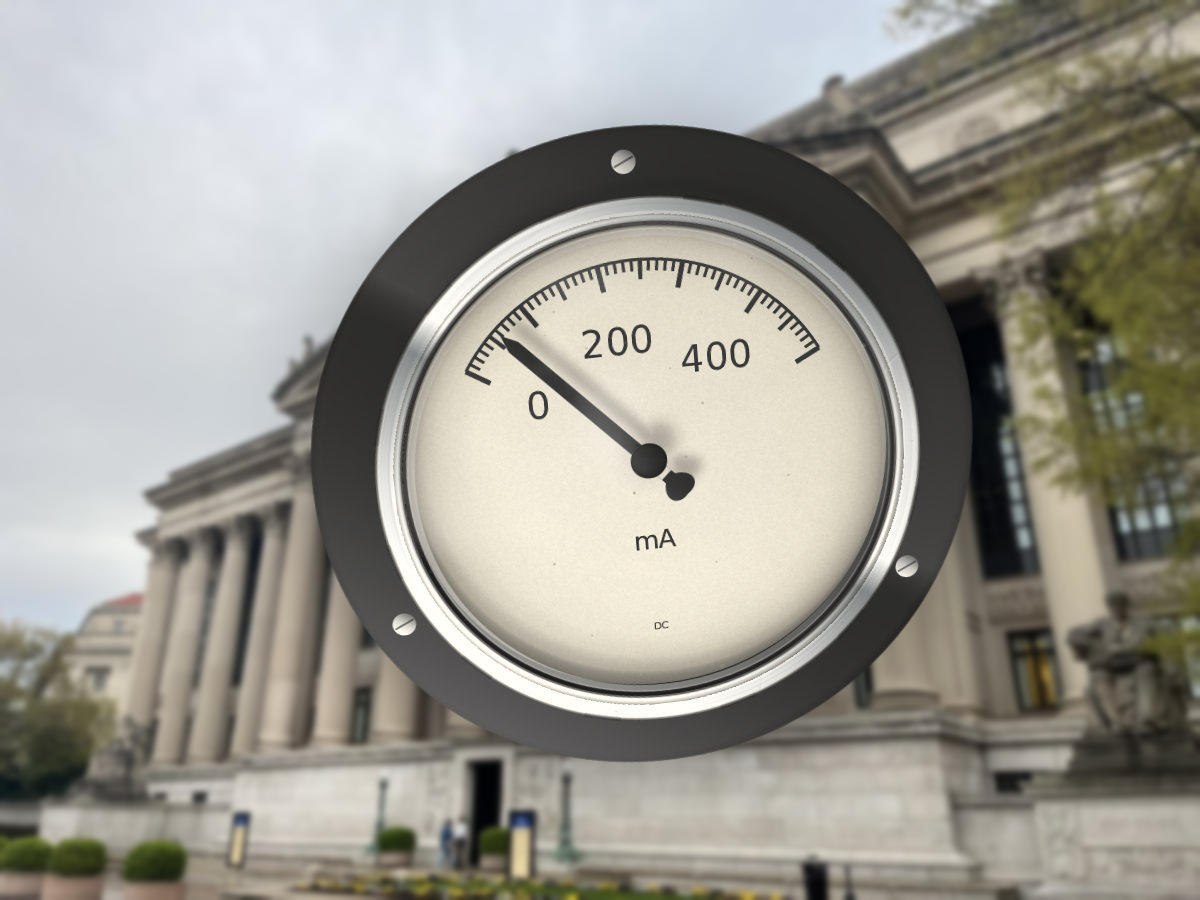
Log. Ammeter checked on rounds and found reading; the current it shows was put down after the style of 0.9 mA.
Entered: 60 mA
